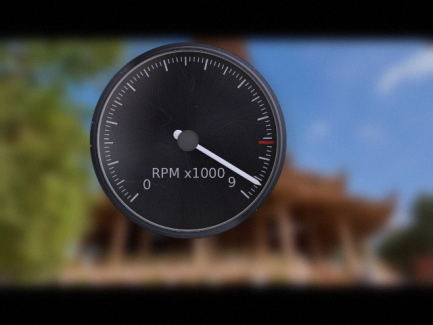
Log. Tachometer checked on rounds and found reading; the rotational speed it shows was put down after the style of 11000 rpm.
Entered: 8600 rpm
